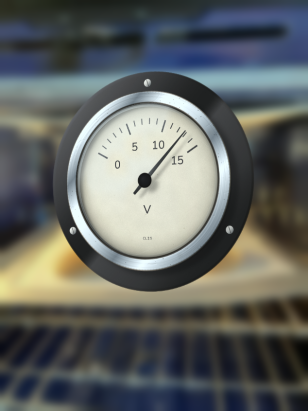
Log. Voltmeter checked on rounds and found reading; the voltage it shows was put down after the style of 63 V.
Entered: 13 V
